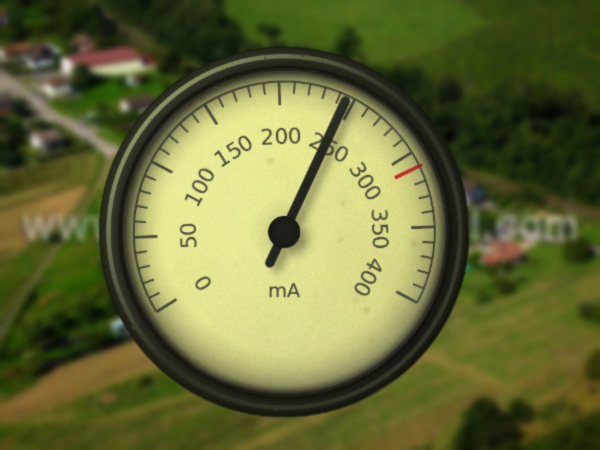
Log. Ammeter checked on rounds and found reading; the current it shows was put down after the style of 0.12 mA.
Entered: 245 mA
